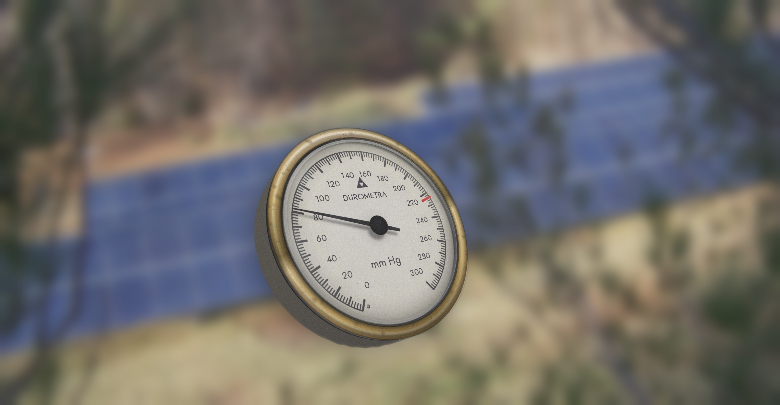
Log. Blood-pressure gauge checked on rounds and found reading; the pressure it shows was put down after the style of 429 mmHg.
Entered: 80 mmHg
